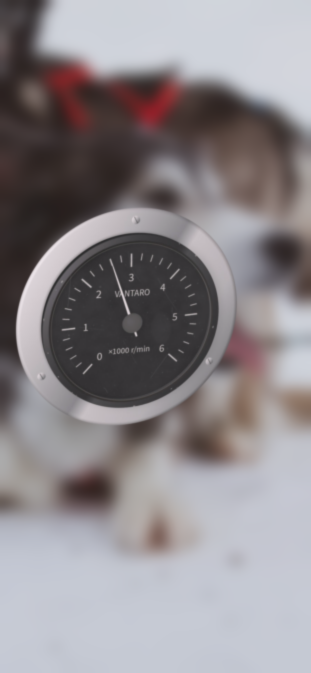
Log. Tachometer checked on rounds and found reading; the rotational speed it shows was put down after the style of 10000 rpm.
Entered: 2600 rpm
